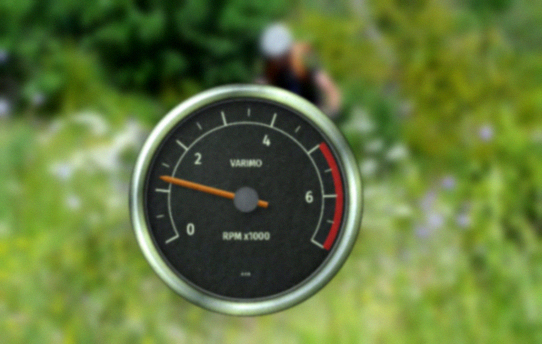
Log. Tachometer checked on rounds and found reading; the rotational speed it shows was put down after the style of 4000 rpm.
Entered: 1250 rpm
